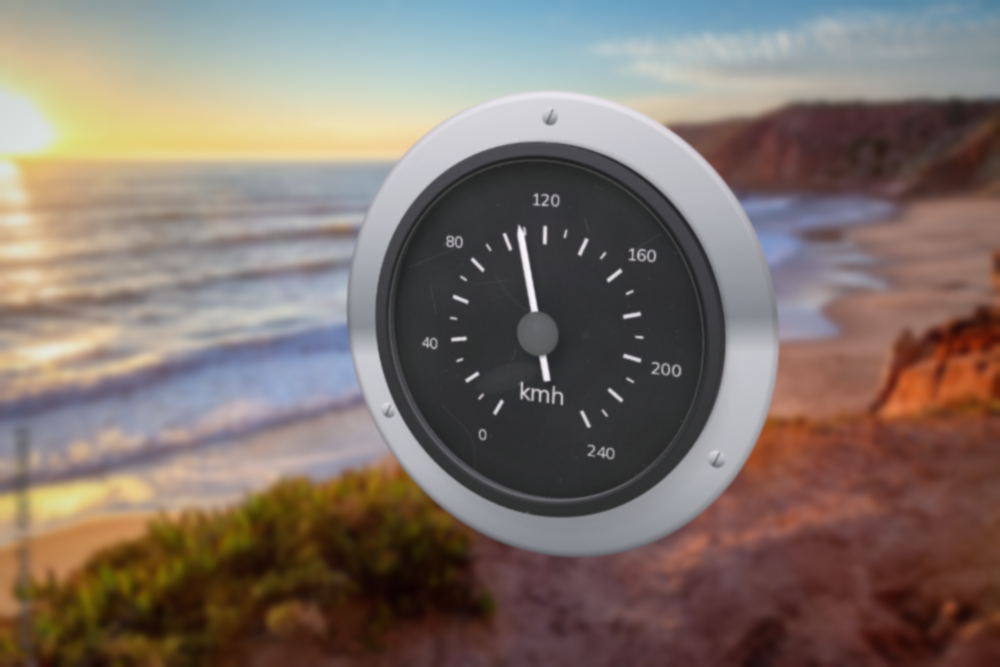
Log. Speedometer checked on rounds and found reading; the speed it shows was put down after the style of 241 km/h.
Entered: 110 km/h
